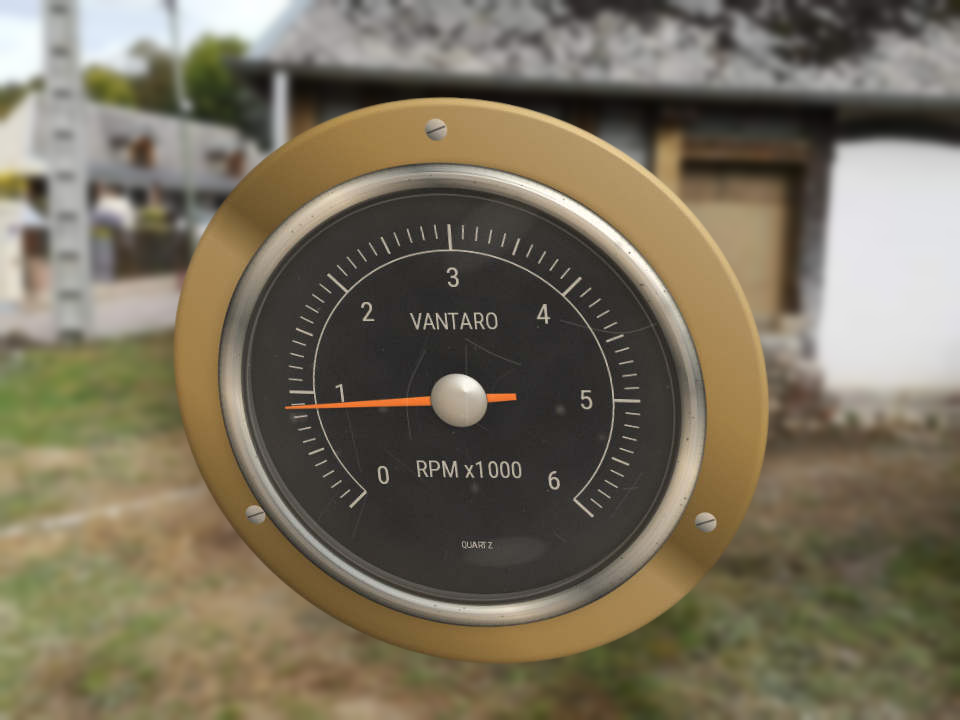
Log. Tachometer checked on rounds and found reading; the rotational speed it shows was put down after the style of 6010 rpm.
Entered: 900 rpm
